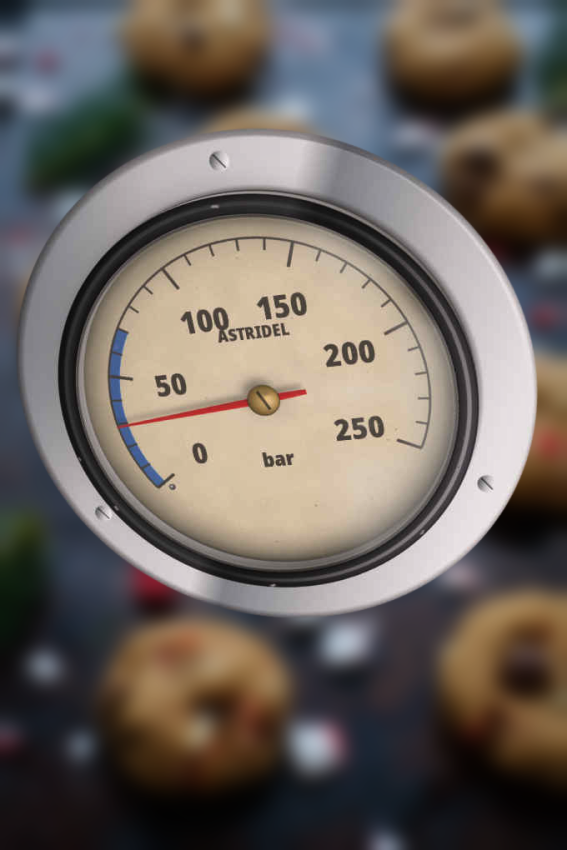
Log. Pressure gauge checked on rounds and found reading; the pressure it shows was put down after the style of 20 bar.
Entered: 30 bar
